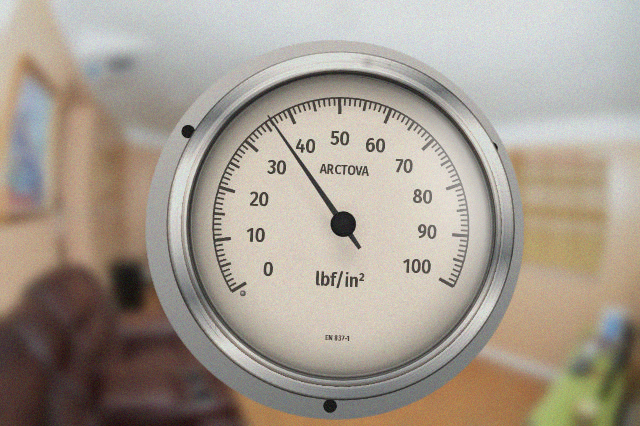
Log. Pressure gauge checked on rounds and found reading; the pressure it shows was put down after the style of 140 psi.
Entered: 36 psi
